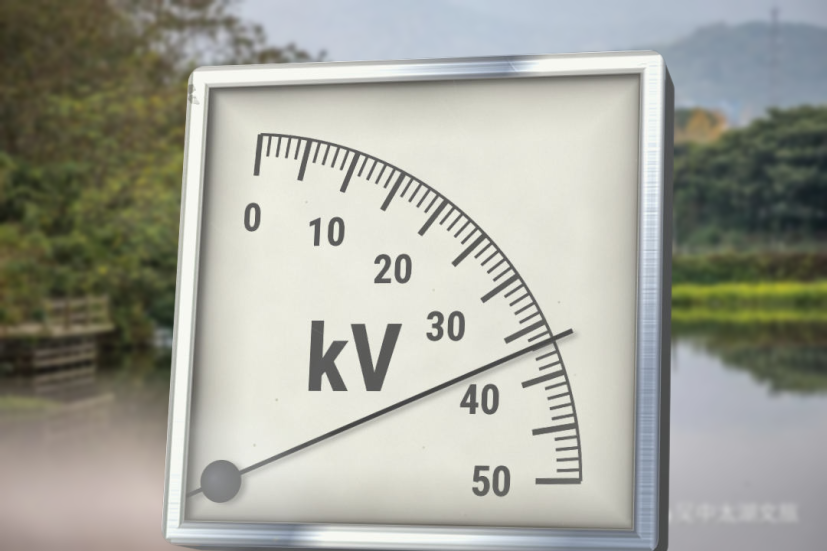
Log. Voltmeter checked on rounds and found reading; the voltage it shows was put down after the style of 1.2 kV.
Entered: 37 kV
